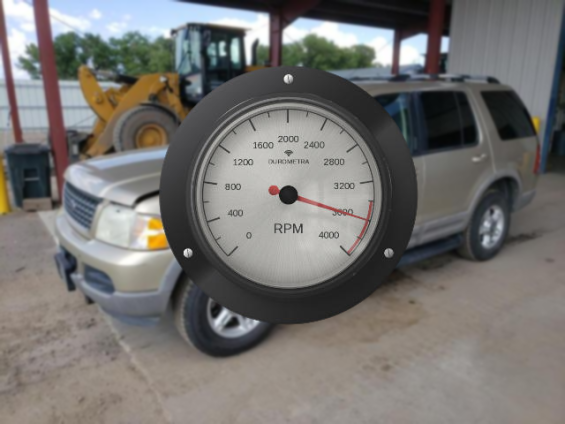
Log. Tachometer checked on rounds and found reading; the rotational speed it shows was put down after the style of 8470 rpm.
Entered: 3600 rpm
